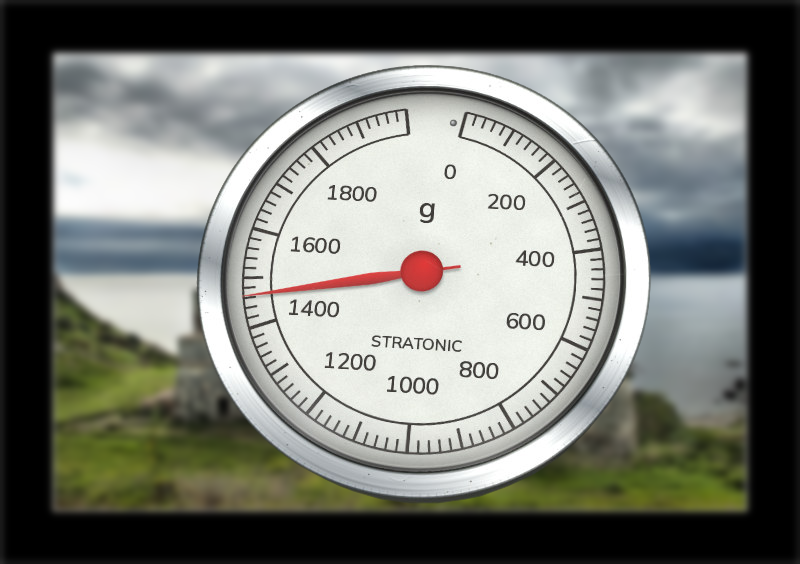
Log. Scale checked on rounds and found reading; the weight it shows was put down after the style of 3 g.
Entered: 1460 g
